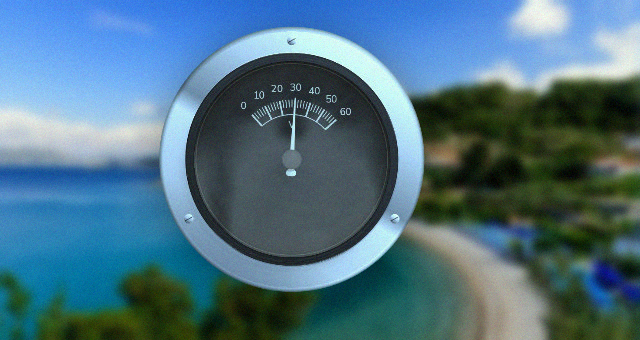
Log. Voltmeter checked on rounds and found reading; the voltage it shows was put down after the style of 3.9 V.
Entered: 30 V
